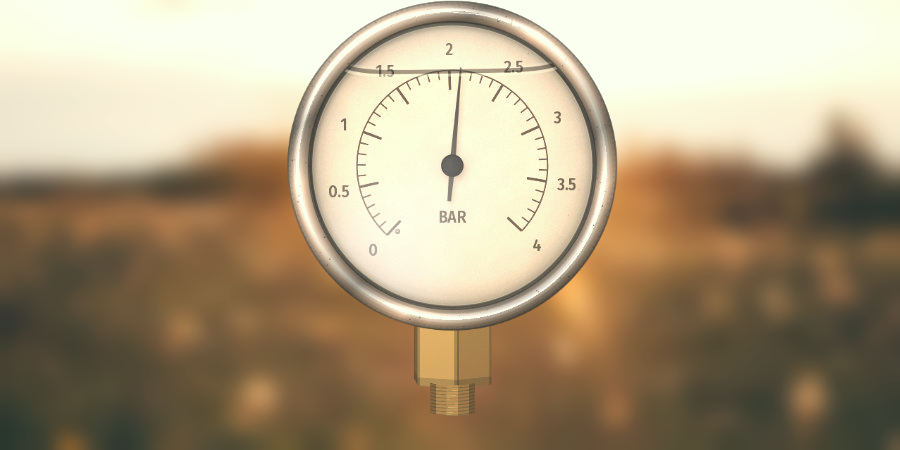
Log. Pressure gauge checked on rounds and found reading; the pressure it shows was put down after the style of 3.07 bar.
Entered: 2.1 bar
